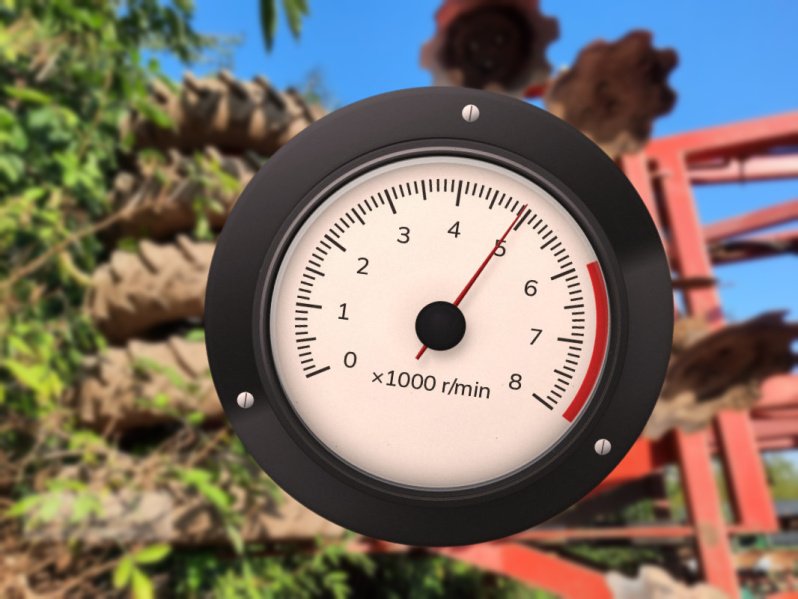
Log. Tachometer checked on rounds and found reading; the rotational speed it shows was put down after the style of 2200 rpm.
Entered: 4900 rpm
